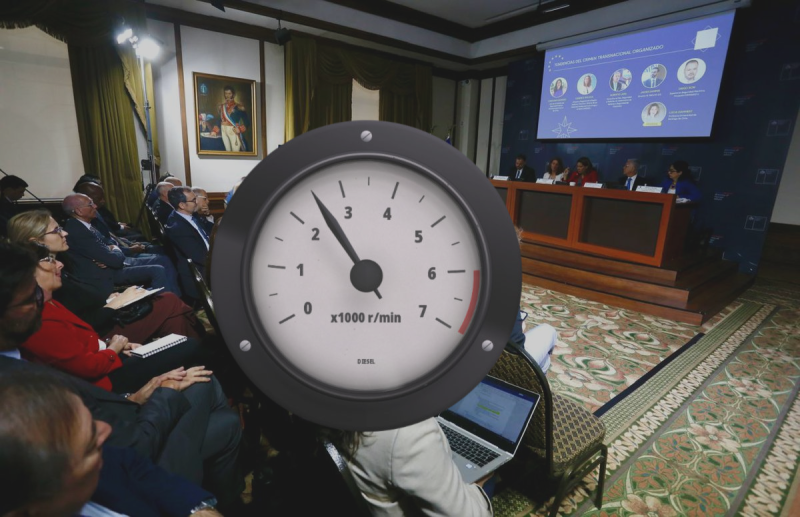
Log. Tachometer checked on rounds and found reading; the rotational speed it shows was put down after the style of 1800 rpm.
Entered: 2500 rpm
